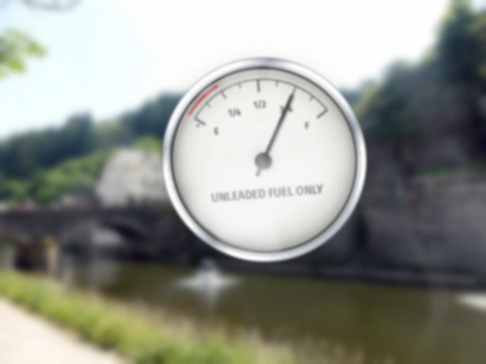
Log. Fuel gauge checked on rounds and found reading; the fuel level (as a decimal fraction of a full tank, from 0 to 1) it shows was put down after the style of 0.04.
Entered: 0.75
